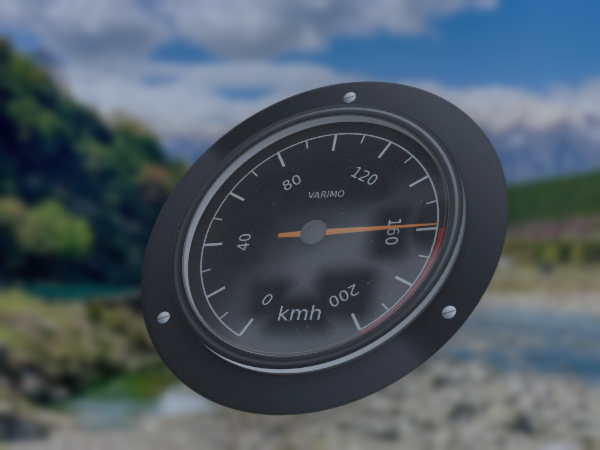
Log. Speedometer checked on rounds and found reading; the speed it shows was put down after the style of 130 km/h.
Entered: 160 km/h
